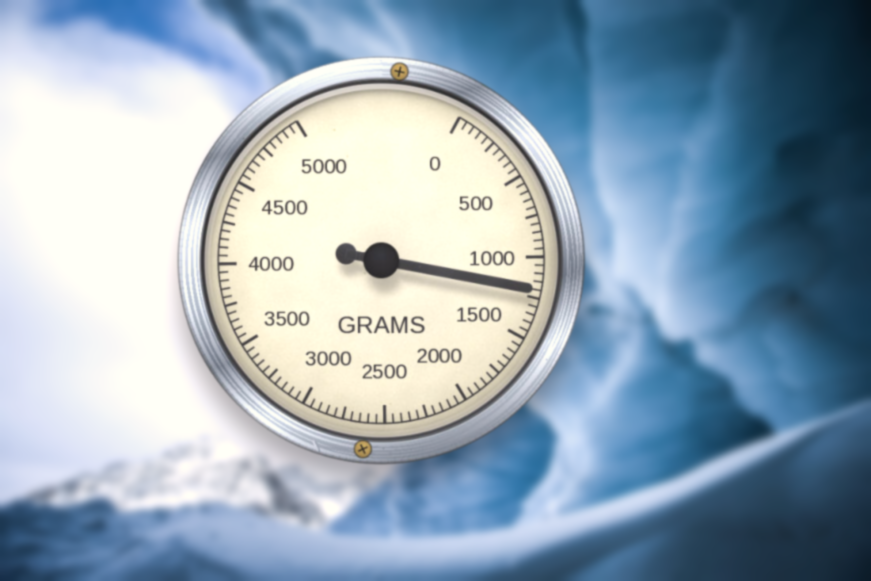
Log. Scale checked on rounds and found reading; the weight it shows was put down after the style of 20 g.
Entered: 1200 g
